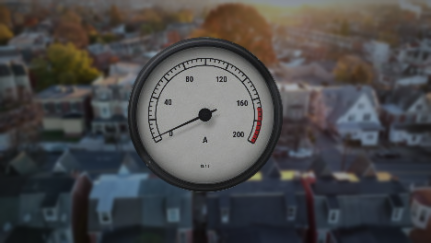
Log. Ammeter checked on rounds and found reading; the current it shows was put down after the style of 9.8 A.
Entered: 4 A
